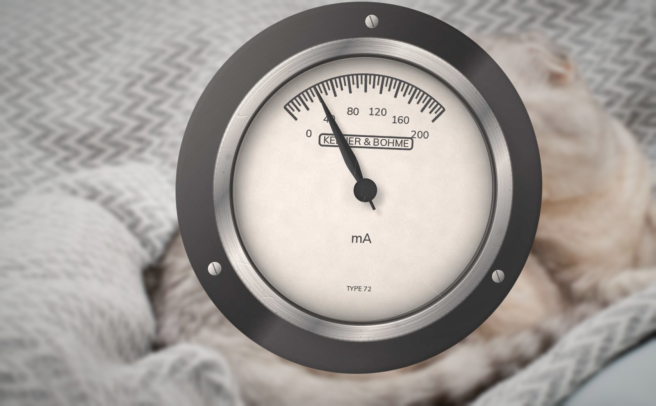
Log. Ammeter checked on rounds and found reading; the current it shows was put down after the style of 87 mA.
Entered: 40 mA
